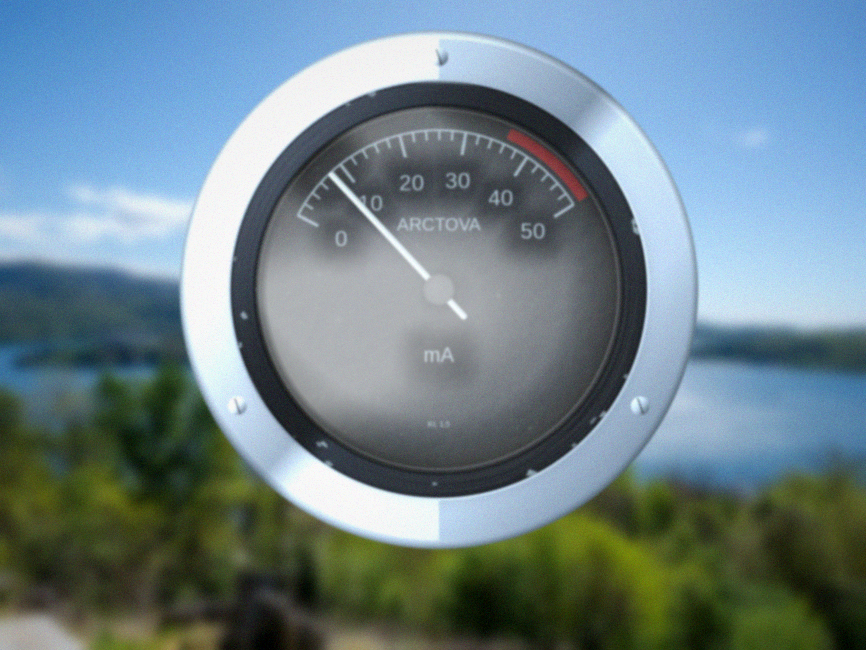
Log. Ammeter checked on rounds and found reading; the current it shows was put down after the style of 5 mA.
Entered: 8 mA
